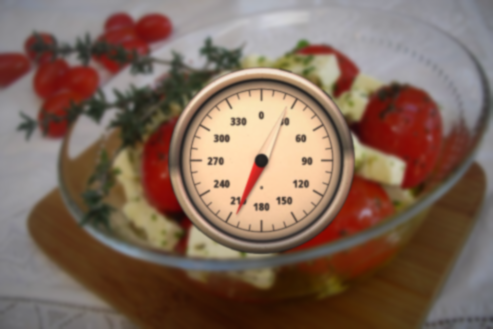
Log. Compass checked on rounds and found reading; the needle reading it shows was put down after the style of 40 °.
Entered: 205 °
